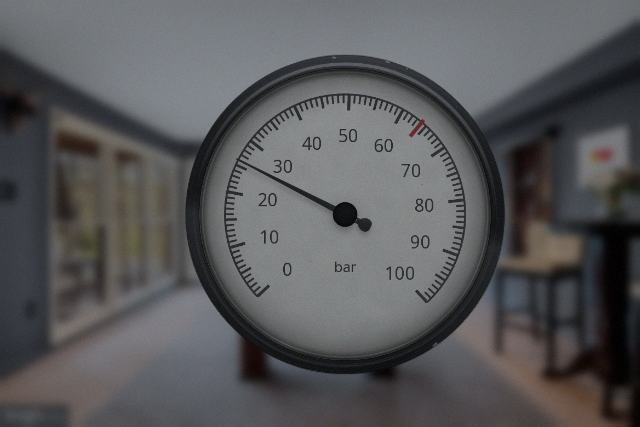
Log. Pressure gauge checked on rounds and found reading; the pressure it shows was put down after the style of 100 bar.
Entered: 26 bar
